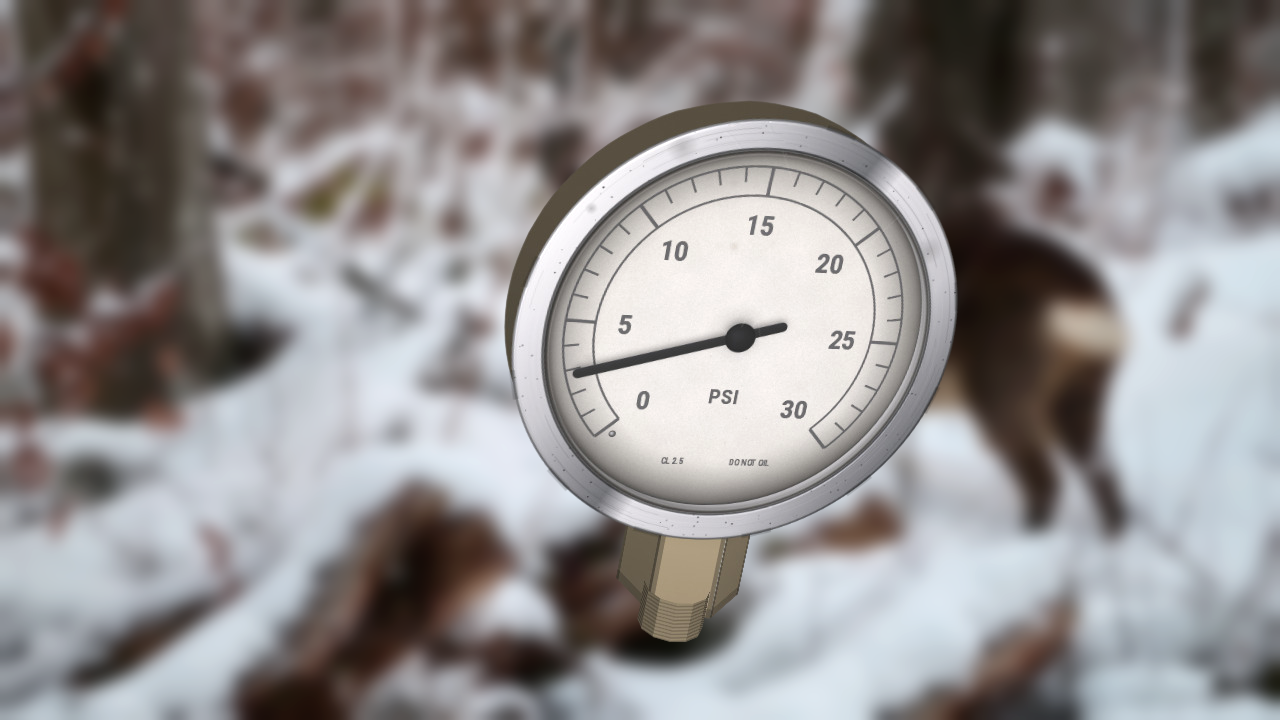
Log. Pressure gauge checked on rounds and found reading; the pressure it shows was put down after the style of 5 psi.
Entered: 3 psi
